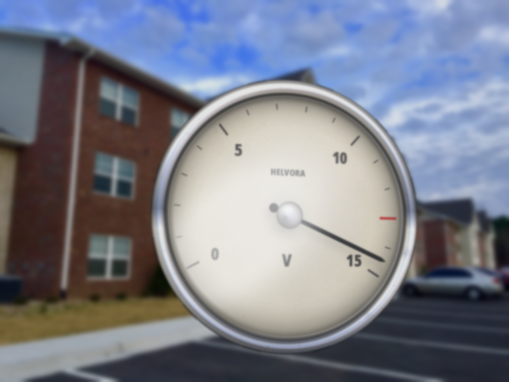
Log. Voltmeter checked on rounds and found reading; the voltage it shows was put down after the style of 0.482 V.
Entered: 14.5 V
